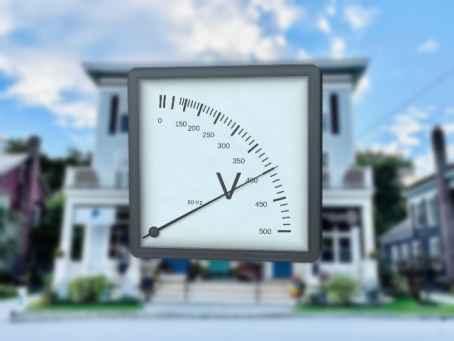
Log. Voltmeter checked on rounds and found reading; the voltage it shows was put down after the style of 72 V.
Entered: 400 V
